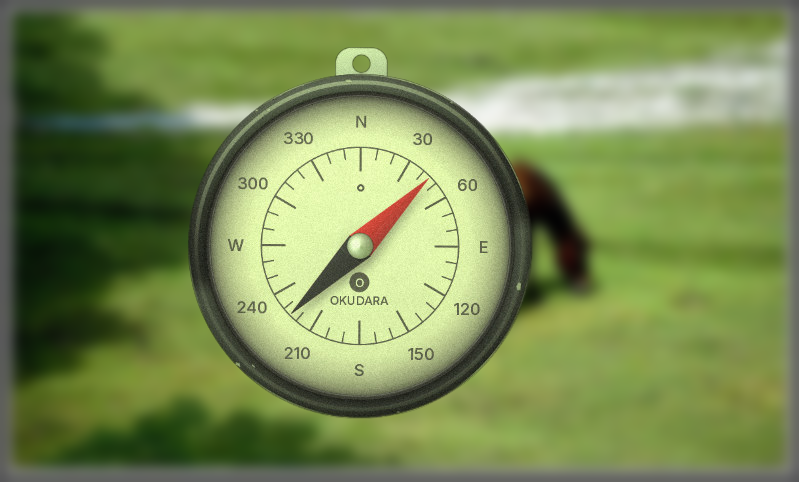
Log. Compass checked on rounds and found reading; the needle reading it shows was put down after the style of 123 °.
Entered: 45 °
